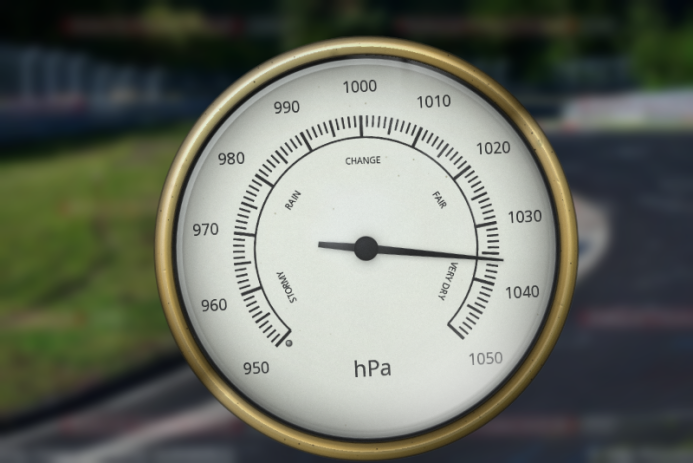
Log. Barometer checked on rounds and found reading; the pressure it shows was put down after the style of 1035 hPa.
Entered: 1036 hPa
